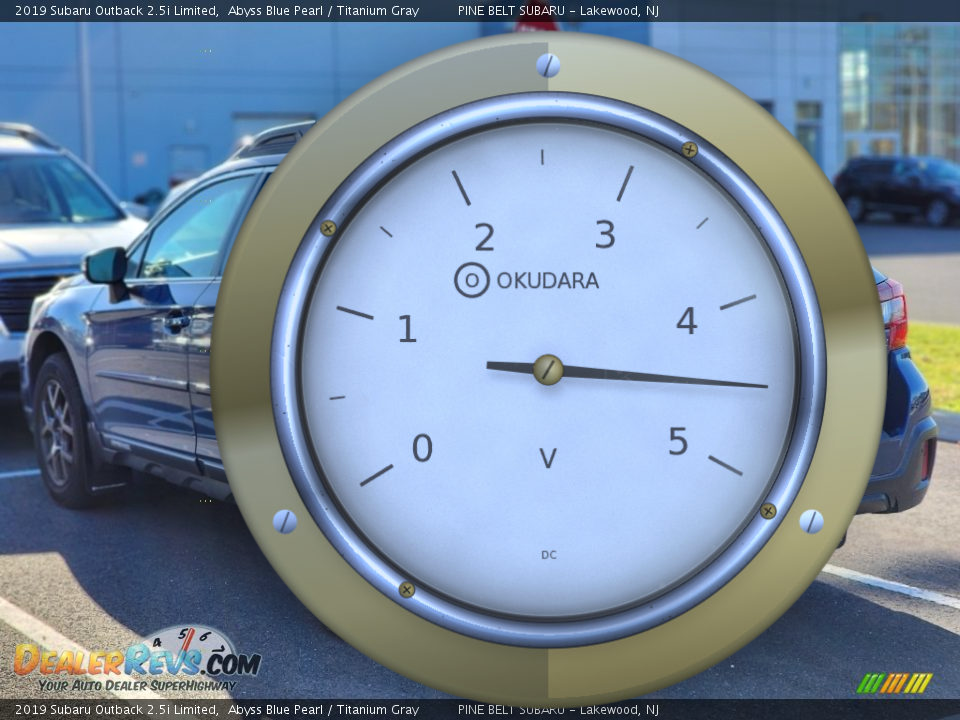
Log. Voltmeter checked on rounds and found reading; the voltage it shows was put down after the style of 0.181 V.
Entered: 4.5 V
